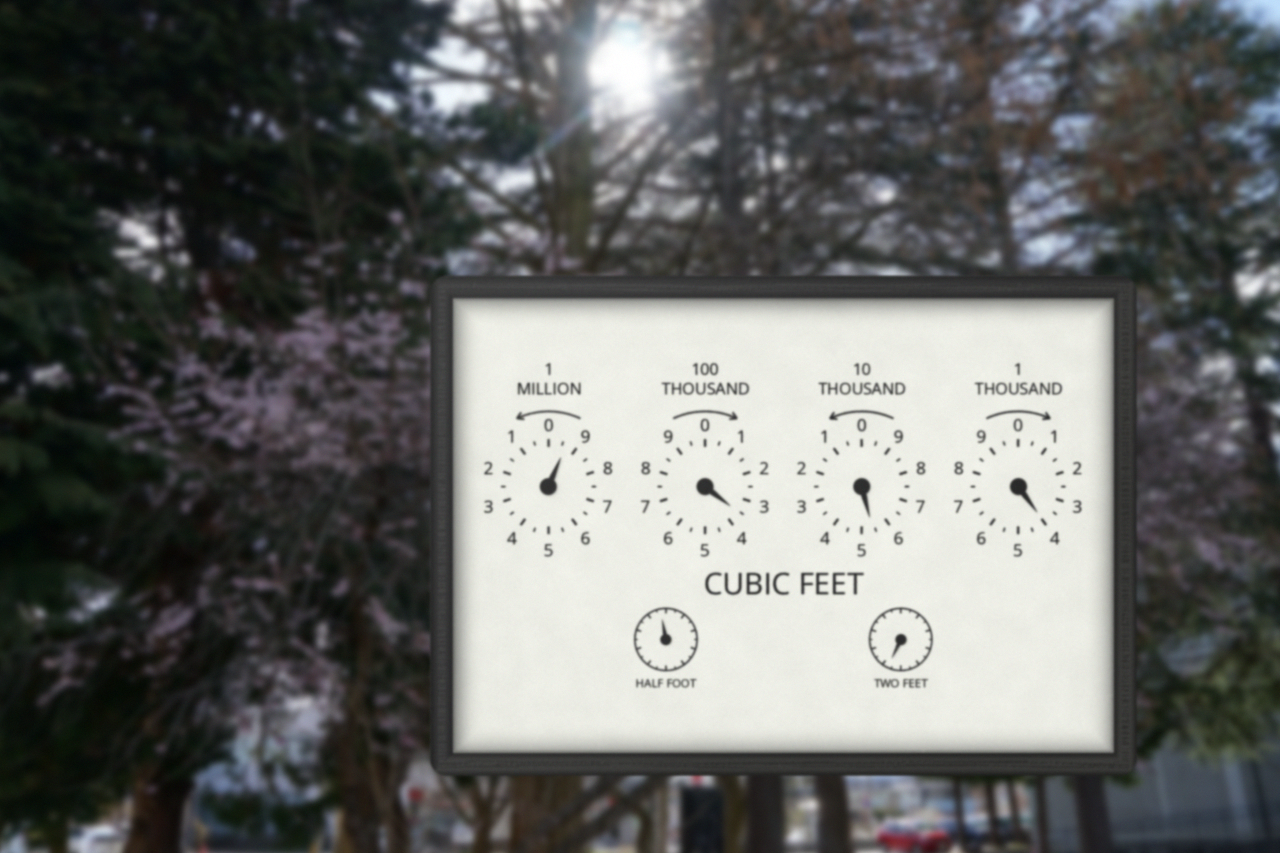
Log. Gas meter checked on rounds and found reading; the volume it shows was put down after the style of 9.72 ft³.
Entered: 935400 ft³
